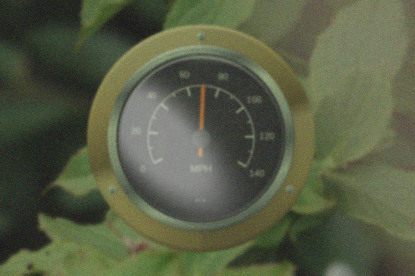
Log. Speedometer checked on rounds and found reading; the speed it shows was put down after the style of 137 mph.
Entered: 70 mph
